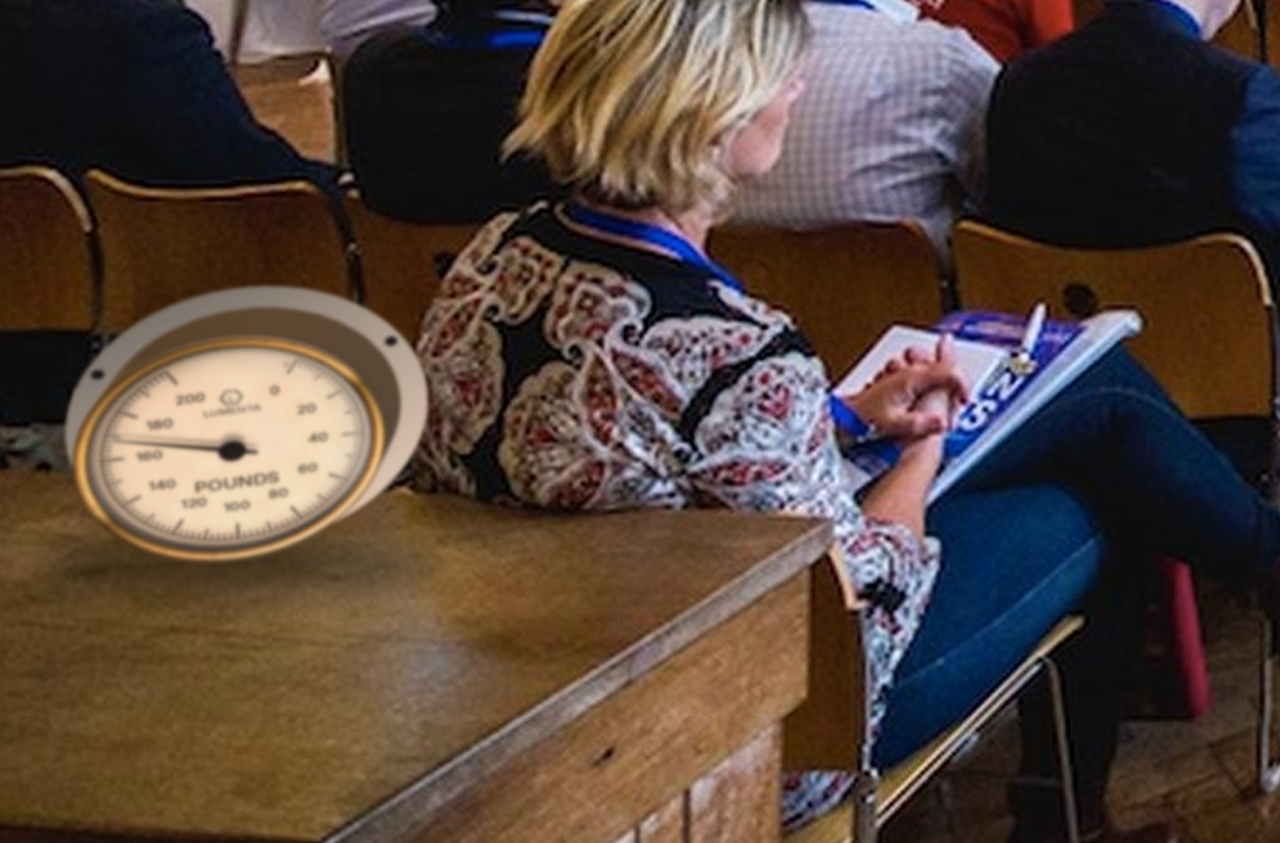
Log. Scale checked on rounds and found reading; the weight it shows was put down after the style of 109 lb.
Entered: 170 lb
